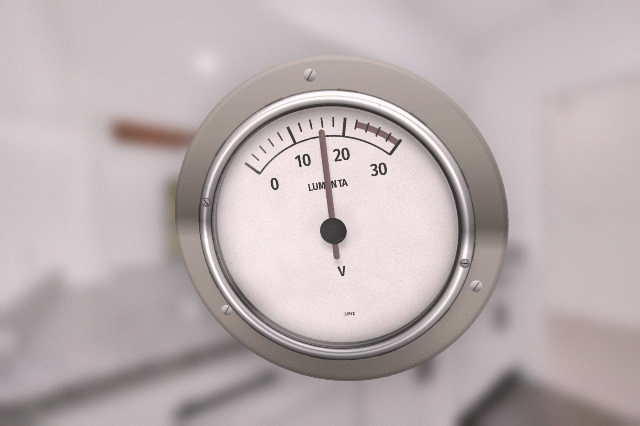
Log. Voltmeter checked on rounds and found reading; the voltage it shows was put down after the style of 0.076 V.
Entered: 16 V
